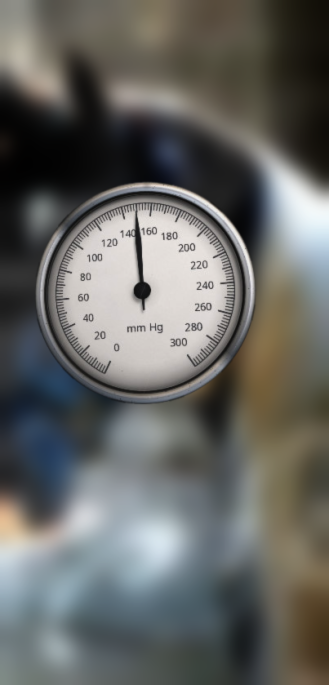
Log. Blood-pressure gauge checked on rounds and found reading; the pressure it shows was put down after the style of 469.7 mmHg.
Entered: 150 mmHg
